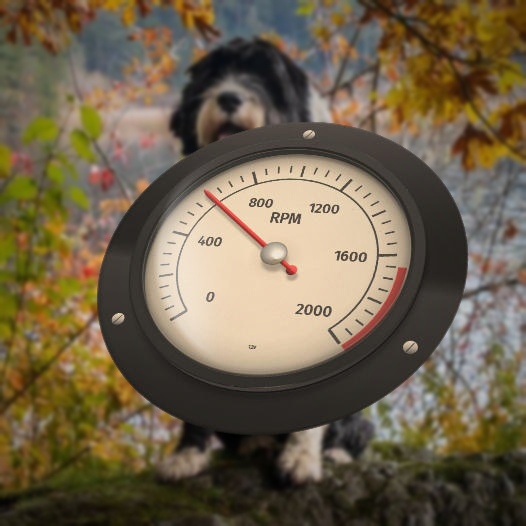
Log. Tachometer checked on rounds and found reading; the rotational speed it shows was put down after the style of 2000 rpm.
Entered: 600 rpm
